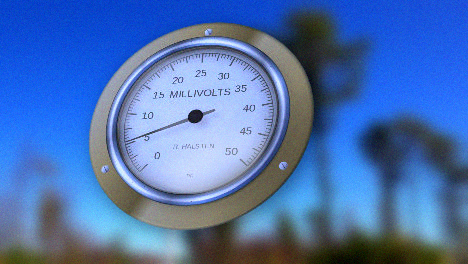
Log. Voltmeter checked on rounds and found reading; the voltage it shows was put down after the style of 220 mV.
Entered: 5 mV
